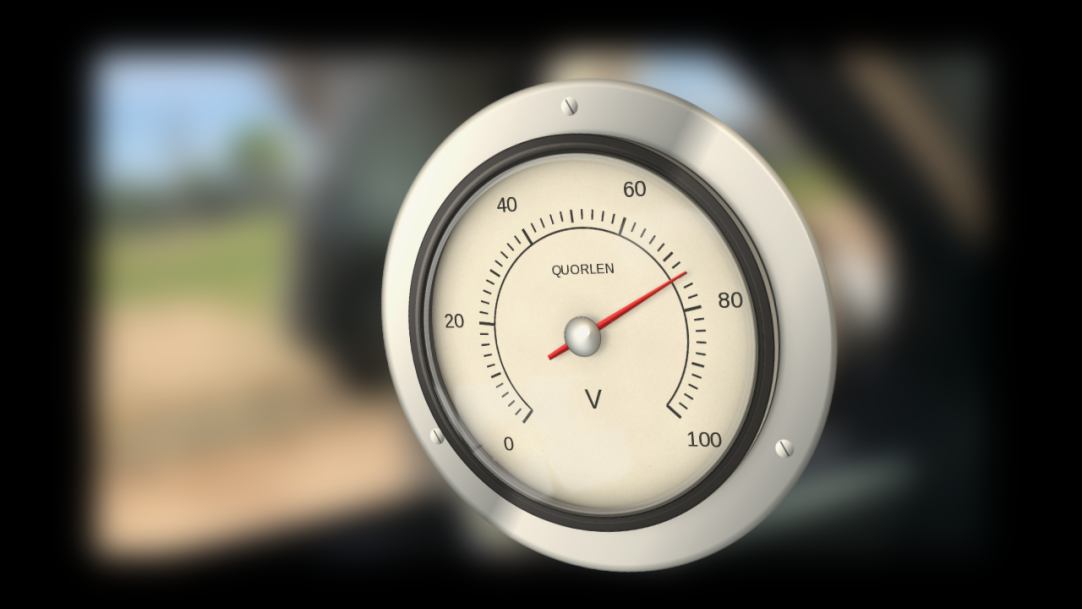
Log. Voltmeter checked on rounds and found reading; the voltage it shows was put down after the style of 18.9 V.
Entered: 74 V
